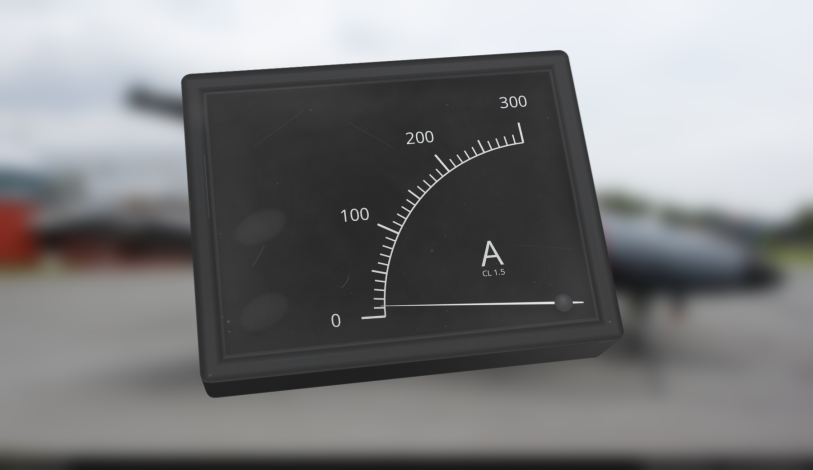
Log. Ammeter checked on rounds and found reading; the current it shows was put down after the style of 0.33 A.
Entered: 10 A
